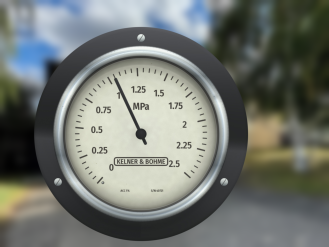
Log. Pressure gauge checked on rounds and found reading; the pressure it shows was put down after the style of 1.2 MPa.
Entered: 1.05 MPa
